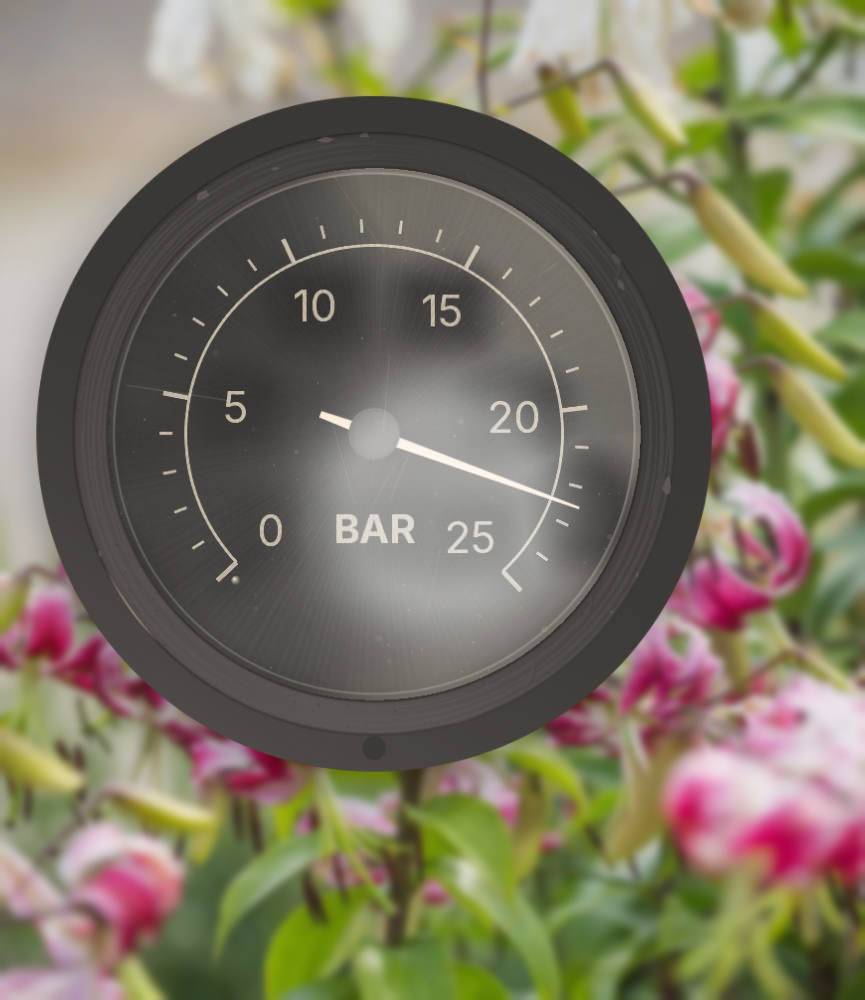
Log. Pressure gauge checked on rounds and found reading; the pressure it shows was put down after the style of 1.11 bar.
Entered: 22.5 bar
